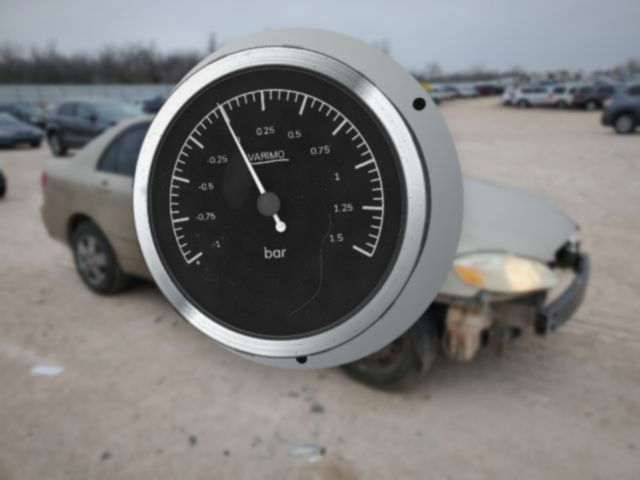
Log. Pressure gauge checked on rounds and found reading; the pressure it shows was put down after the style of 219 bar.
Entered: 0 bar
